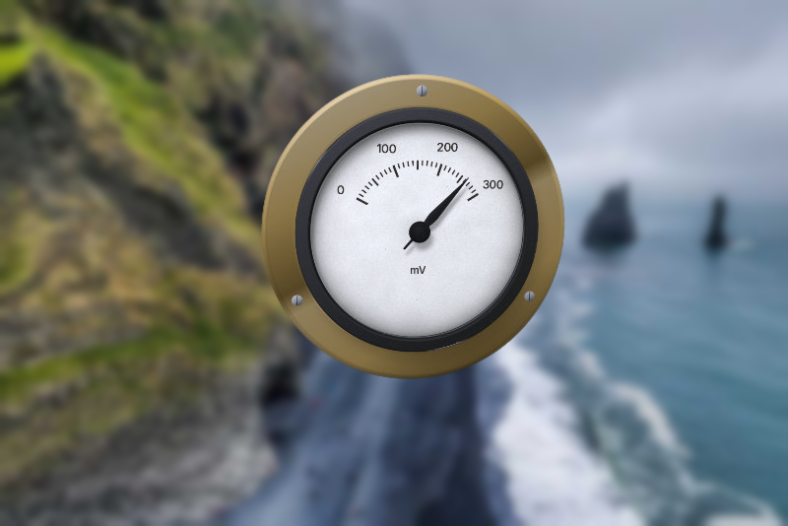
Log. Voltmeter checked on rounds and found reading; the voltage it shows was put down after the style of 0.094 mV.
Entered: 260 mV
